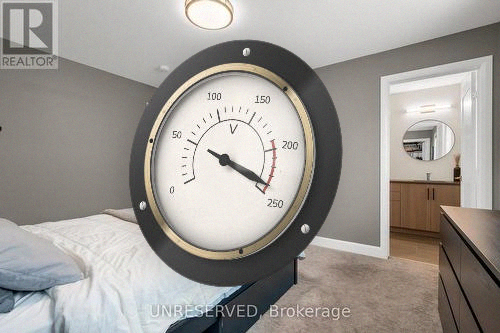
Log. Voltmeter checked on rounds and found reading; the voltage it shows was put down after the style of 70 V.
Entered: 240 V
